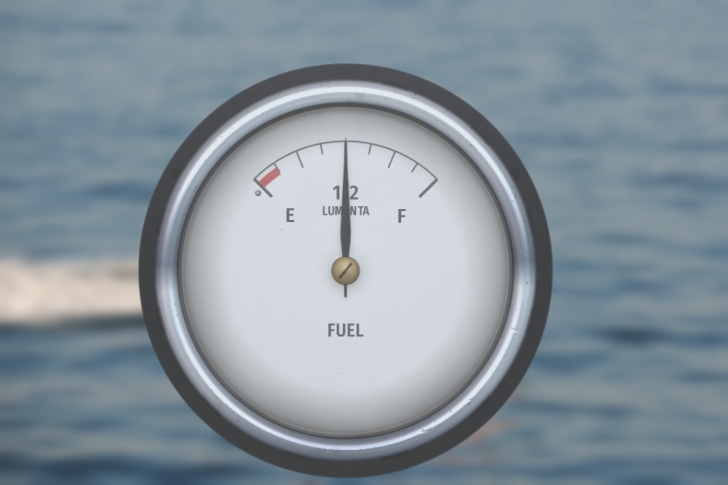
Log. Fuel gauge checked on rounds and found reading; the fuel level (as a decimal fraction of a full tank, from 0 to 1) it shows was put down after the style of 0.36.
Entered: 0.5
